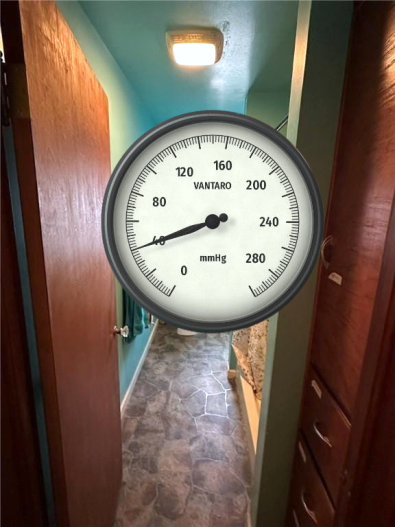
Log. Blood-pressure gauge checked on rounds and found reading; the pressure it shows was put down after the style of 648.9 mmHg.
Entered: 40 mmHg
